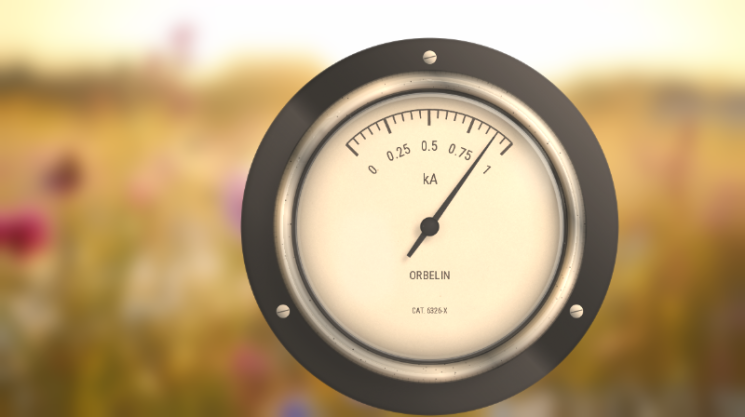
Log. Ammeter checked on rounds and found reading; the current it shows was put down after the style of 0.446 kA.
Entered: 0.9 kA
